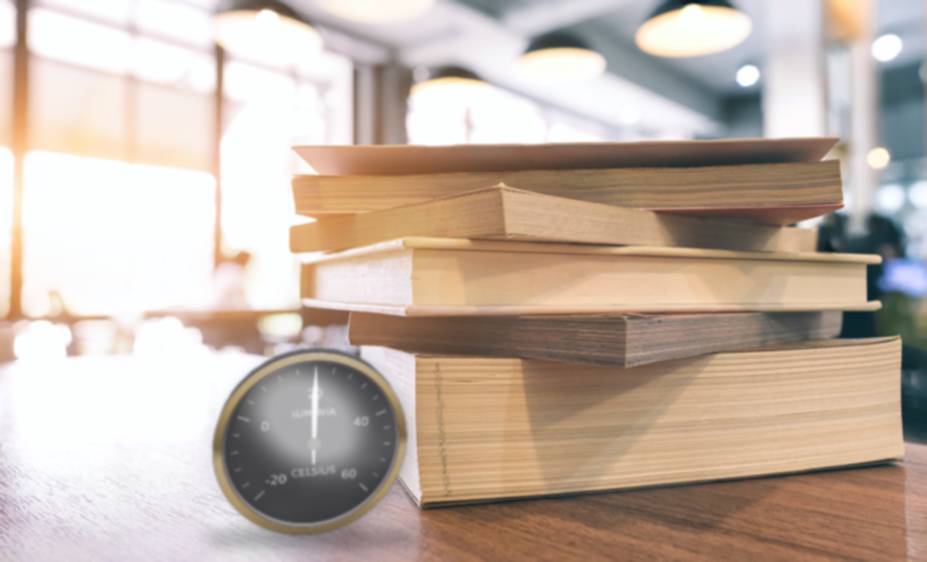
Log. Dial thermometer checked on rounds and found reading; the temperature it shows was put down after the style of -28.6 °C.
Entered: 20 °C
